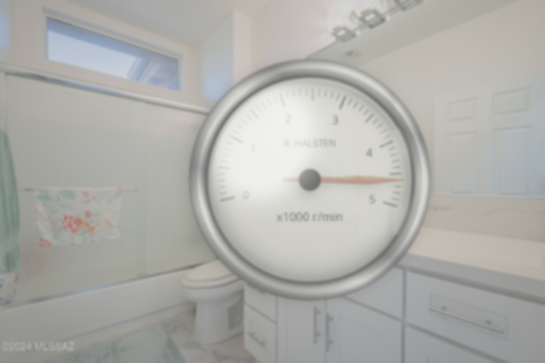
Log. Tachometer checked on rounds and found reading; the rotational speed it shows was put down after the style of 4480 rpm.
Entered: 4600 rpm
